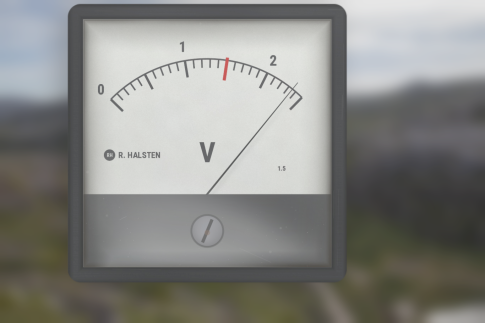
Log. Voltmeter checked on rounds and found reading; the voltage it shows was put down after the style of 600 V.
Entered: 2.35 V
